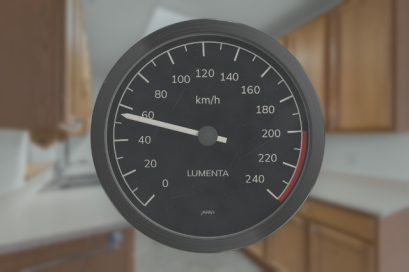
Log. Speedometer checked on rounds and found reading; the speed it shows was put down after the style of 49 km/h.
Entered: 55 km/h
